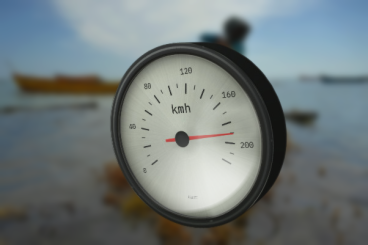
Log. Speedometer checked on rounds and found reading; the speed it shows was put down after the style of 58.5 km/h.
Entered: 190 km/h
